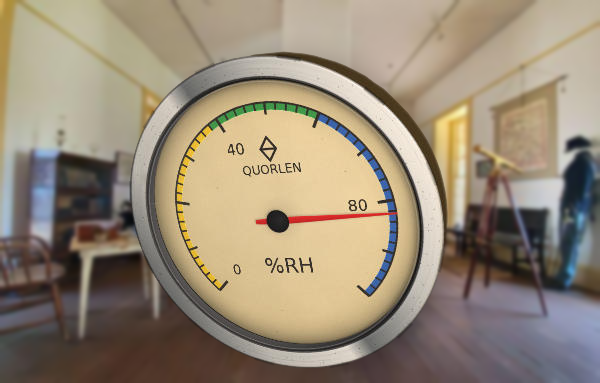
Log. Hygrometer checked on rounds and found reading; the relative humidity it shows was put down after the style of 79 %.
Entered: 82 %
